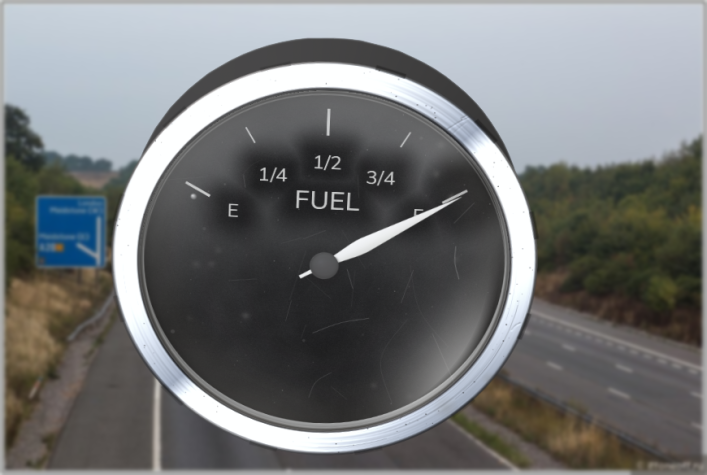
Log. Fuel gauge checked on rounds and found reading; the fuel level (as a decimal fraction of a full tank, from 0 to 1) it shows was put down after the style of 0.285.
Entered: 1
